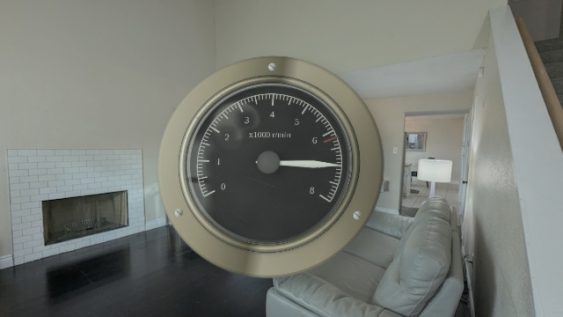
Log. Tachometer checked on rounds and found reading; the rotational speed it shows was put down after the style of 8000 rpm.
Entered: 7000 rpm
